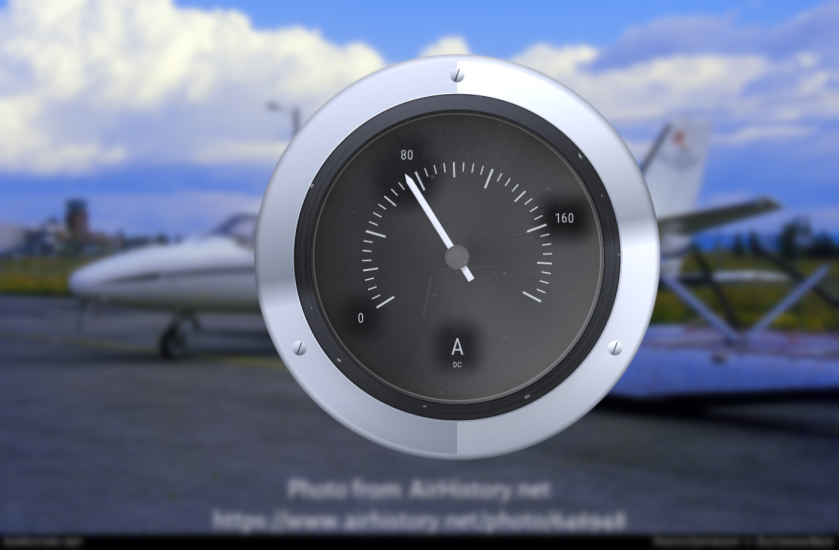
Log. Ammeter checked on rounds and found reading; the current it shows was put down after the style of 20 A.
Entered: 75 A
